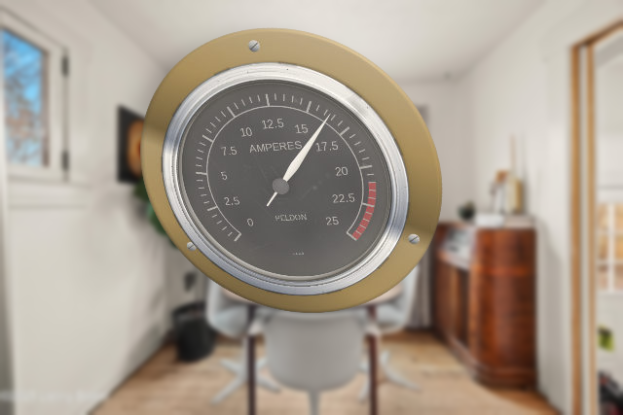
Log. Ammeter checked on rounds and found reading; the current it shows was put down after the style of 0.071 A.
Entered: 16.25 A
